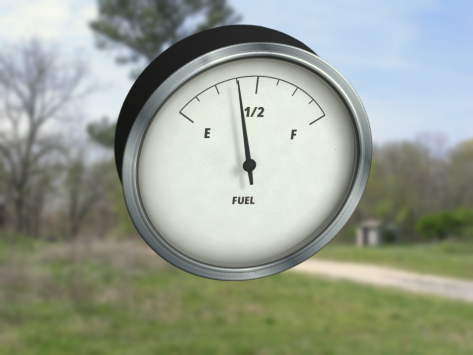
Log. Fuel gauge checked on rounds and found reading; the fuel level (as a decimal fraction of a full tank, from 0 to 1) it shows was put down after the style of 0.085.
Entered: 0.375
